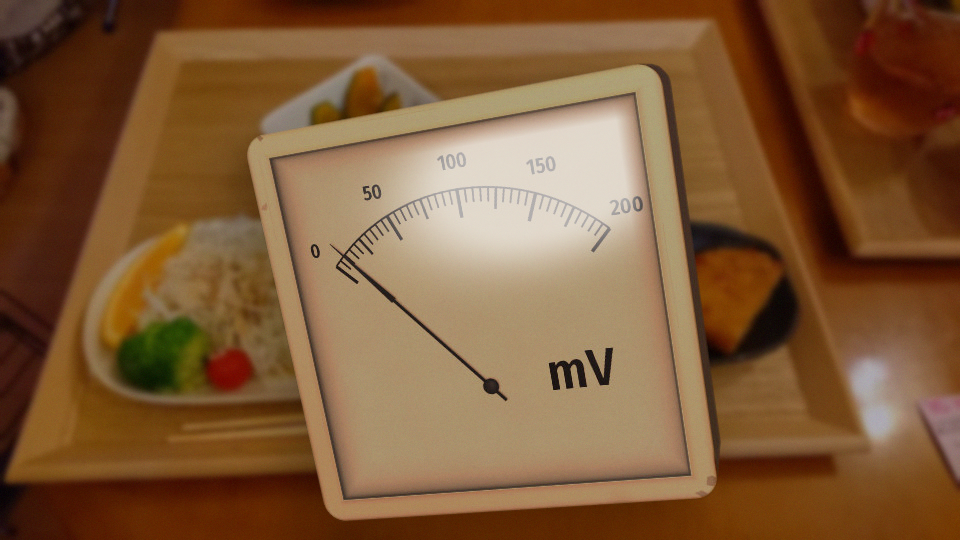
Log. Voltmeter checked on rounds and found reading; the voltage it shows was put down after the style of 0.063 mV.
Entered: 10 mV
